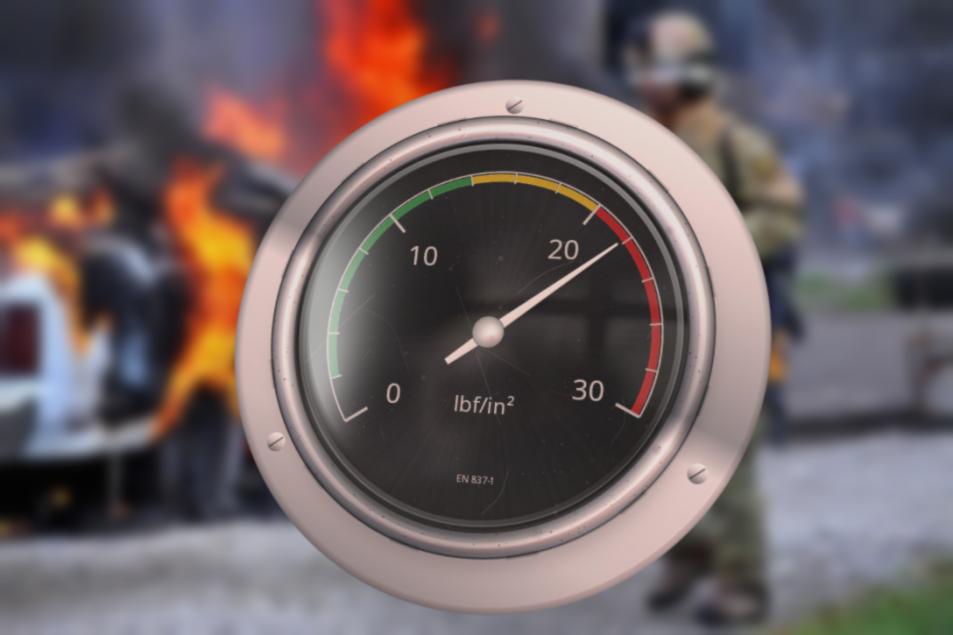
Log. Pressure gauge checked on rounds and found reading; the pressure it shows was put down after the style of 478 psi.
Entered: 22 psi
